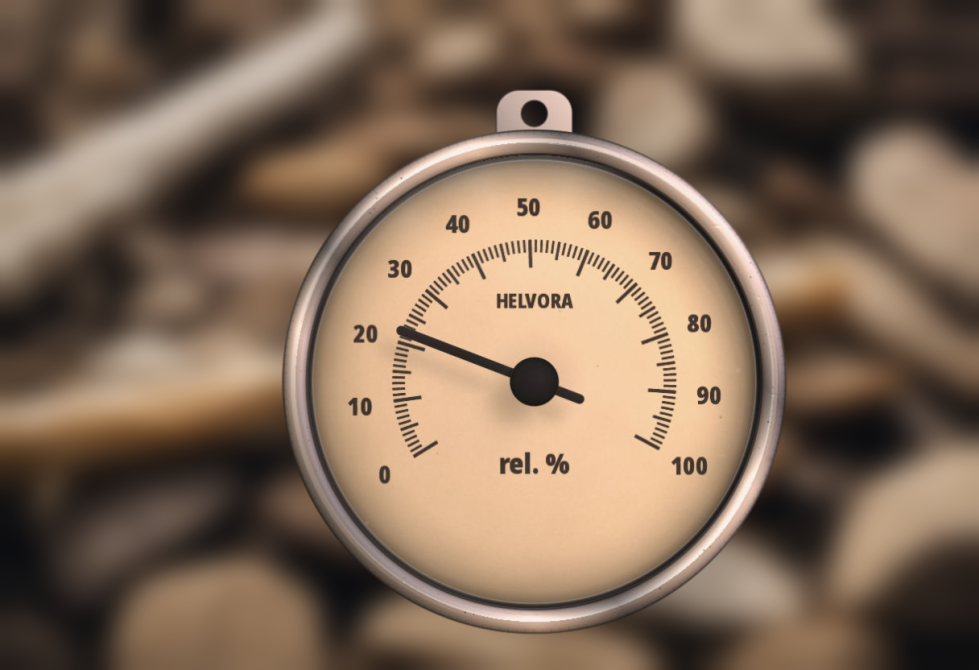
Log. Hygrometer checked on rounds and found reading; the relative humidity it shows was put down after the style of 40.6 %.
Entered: 22 %
